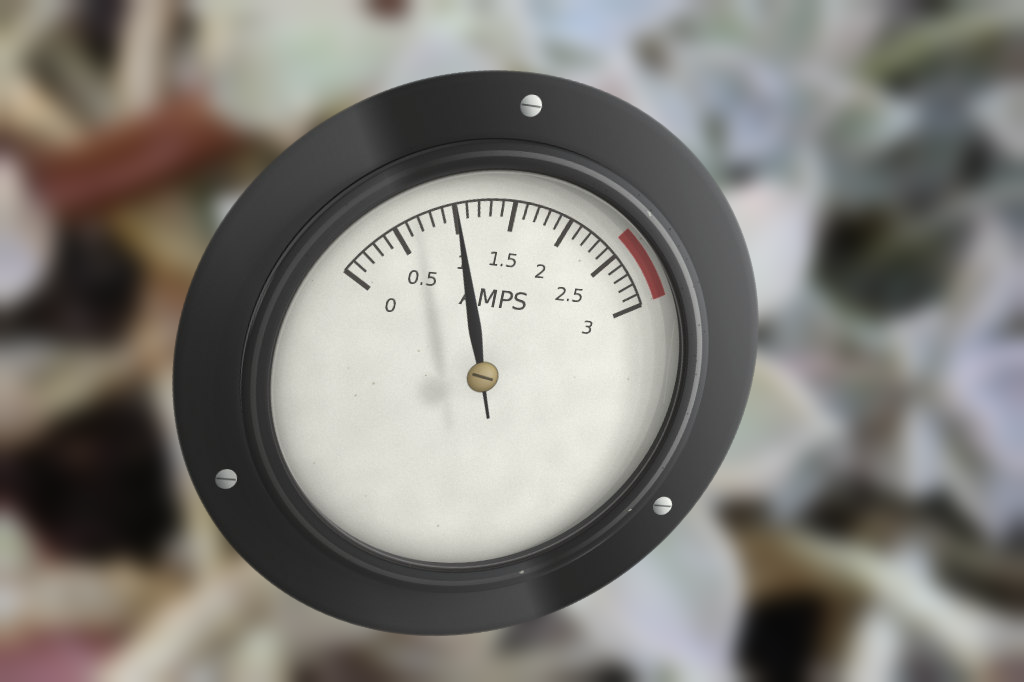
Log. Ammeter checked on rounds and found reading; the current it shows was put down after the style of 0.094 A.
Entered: 1 A
